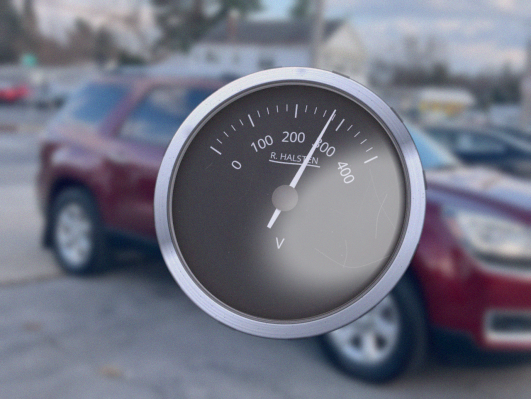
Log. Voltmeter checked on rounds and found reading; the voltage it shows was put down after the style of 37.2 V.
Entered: 280 V
